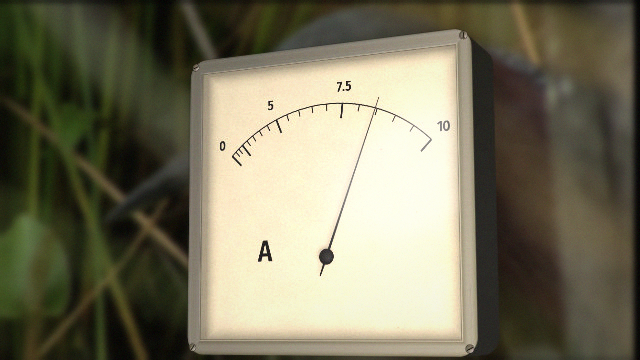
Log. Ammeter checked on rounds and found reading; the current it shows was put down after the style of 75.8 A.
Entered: 8.5 A
